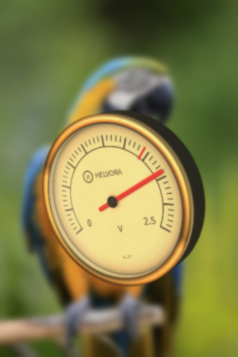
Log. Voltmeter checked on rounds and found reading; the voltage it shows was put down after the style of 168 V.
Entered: 1.95 V
